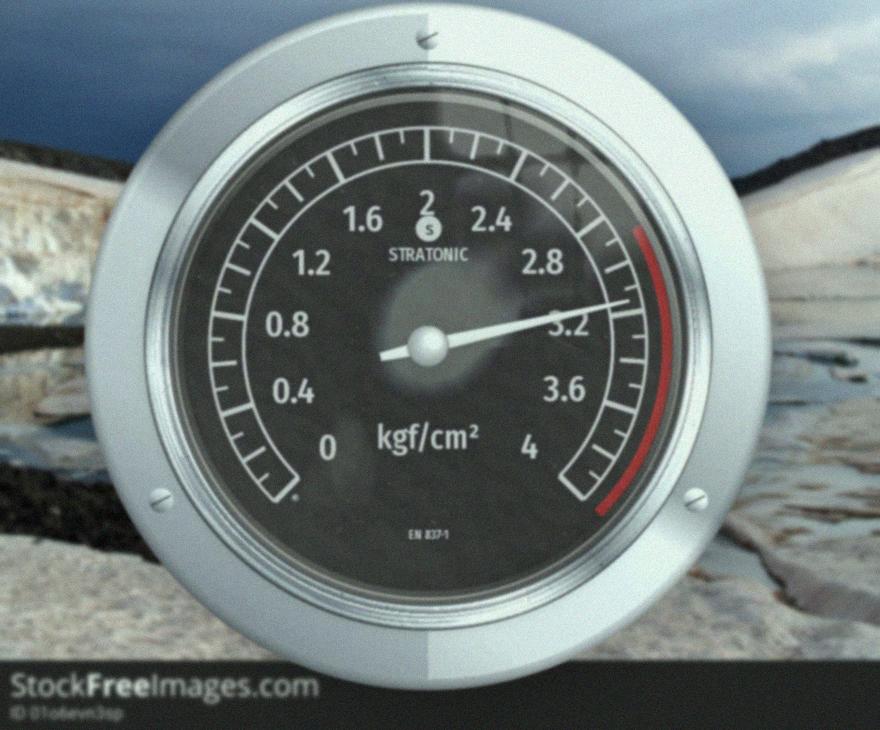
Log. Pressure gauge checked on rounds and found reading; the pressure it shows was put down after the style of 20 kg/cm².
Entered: 3.15 kg/cm²
